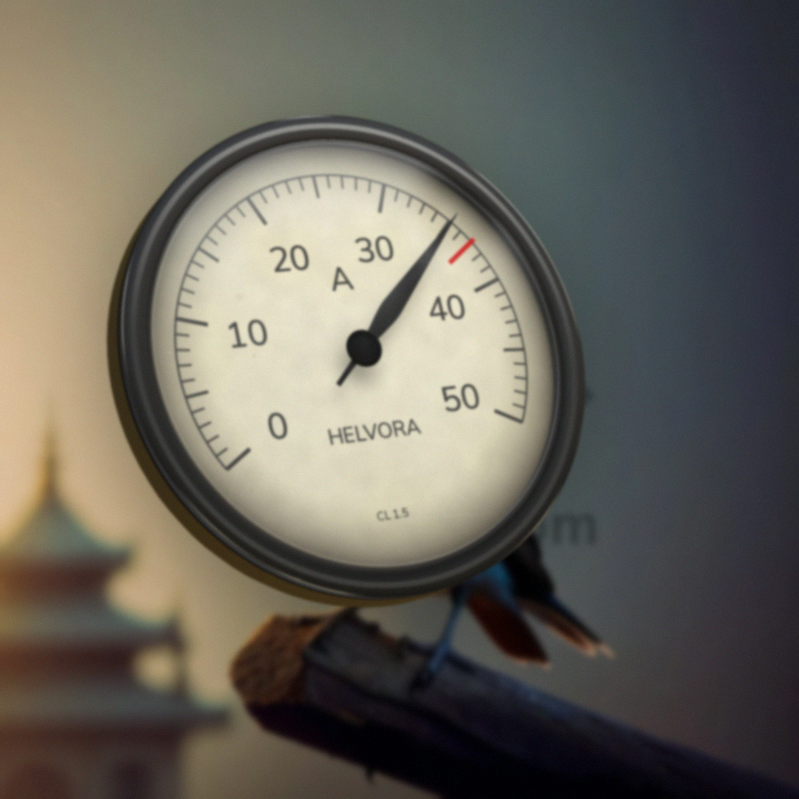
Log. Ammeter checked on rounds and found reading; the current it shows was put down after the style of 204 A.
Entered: 35 A
